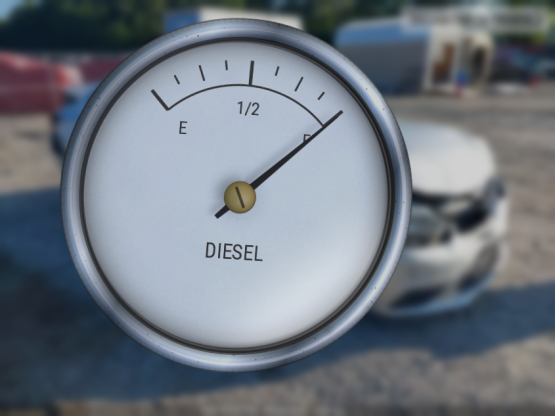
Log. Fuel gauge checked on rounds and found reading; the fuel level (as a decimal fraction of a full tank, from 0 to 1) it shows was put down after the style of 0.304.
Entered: 1
